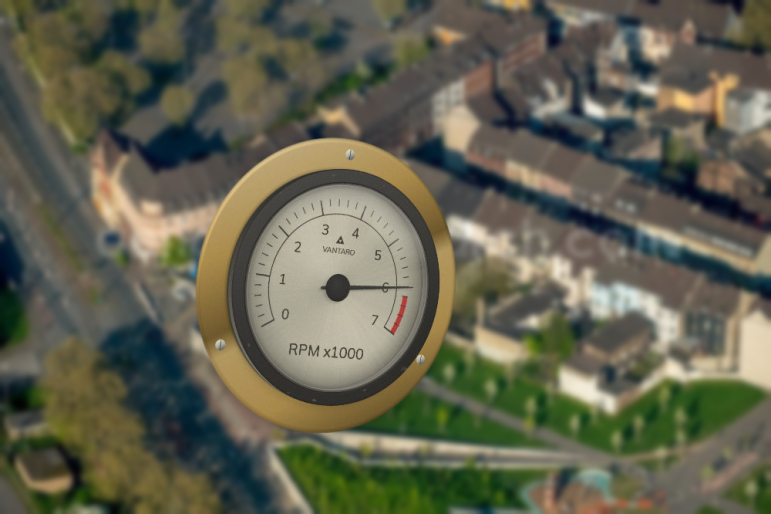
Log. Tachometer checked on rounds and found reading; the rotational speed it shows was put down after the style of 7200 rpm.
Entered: 6000 rpm
